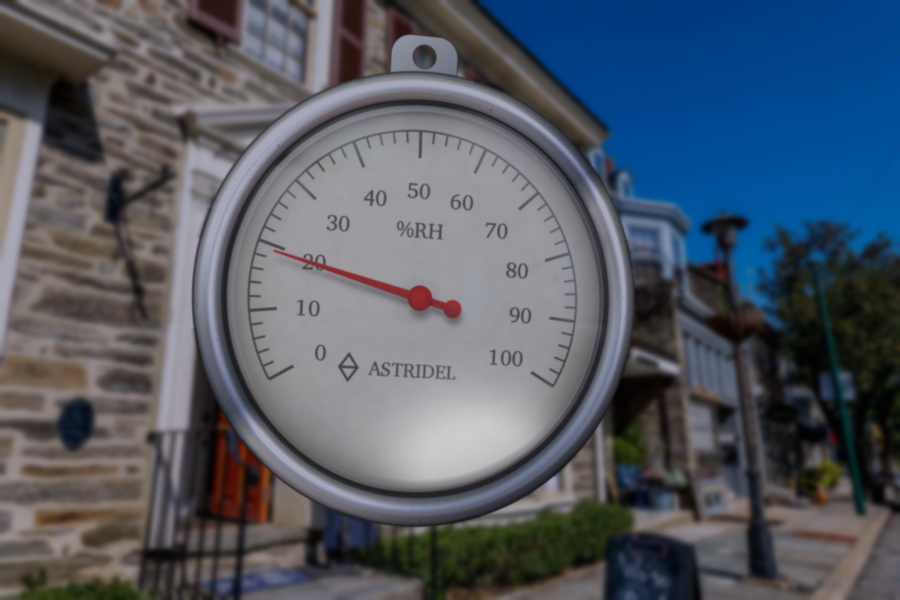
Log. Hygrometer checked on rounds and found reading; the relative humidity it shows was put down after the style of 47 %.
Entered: 19 %
